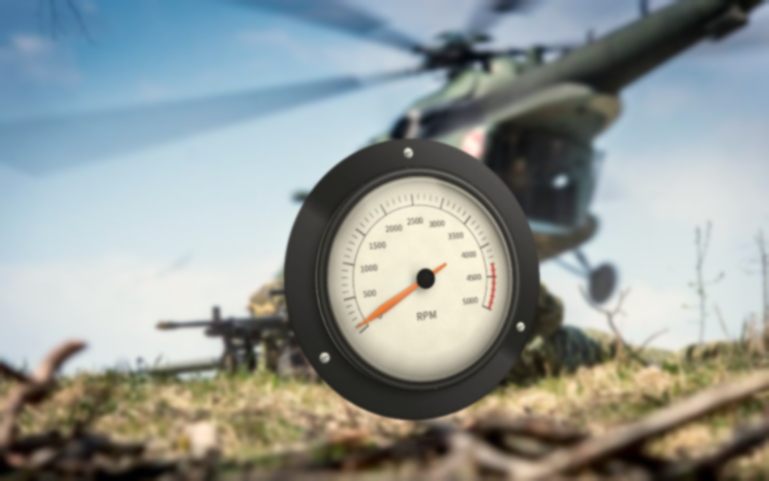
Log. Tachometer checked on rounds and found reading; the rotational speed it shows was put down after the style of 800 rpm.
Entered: 100 rpm
